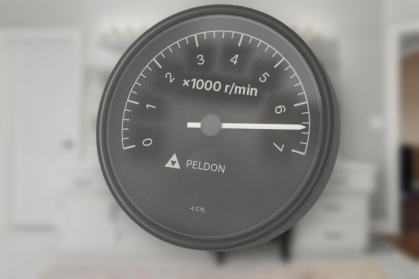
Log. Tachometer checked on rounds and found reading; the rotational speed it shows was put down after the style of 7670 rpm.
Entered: 6500 rpm
